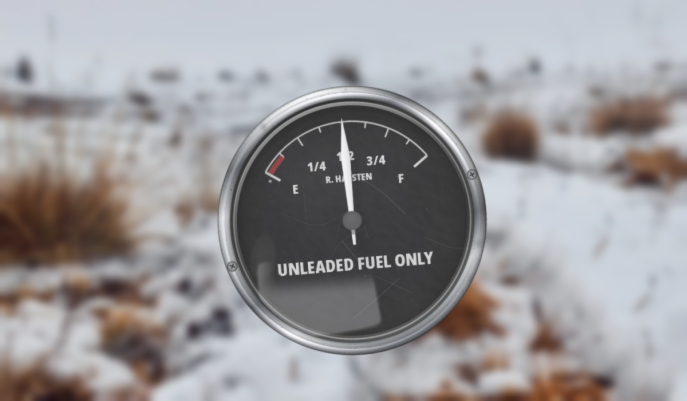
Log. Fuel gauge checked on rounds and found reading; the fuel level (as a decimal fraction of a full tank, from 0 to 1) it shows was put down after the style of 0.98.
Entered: 0.5
